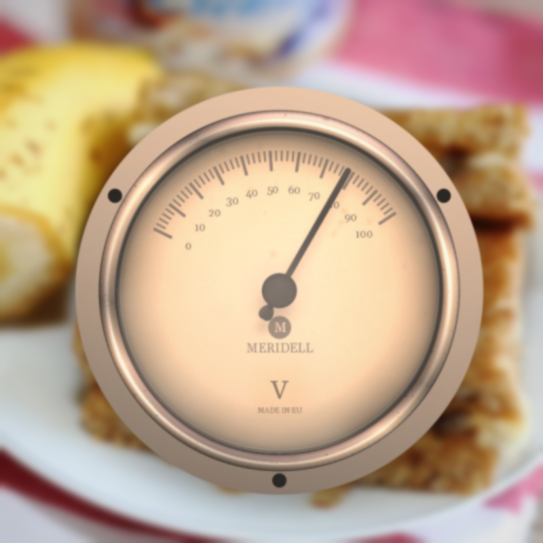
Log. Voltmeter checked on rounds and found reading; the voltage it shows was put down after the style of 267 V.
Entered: 78 V
